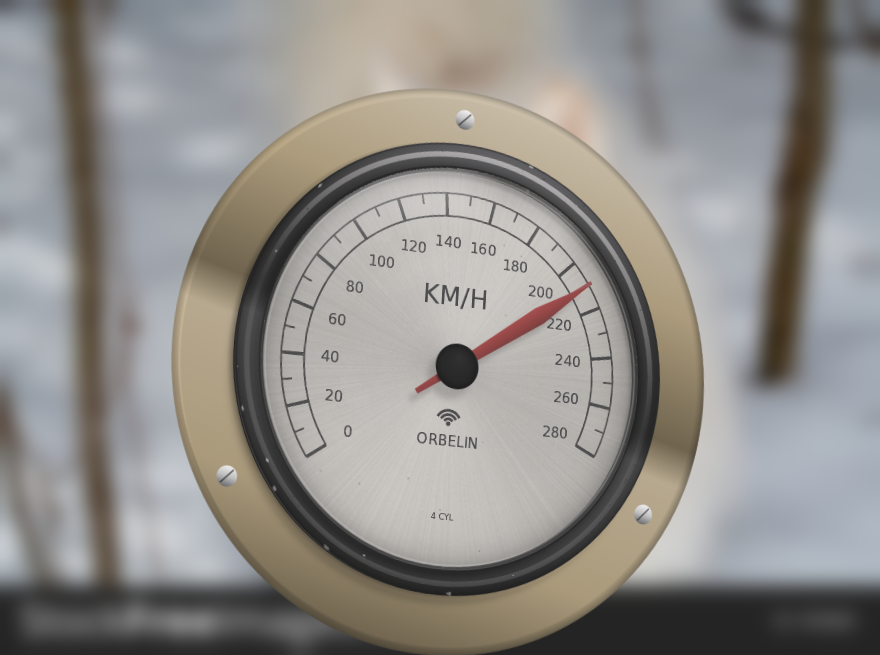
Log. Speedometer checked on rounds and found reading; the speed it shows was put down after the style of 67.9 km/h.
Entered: 210 km/h
